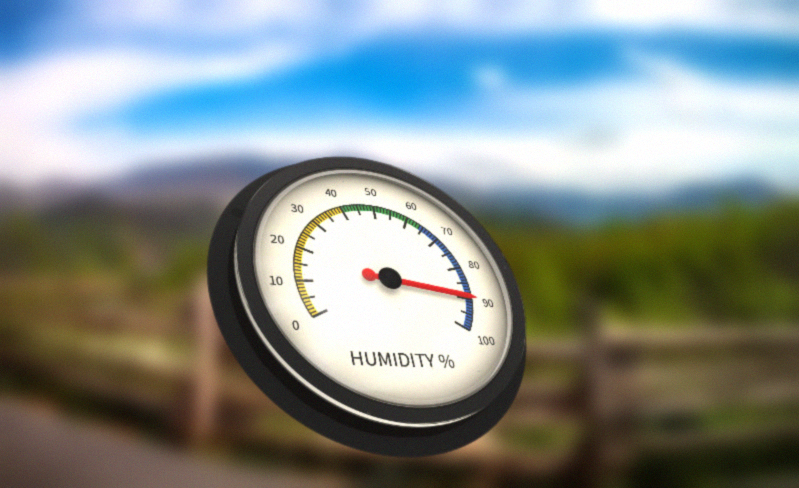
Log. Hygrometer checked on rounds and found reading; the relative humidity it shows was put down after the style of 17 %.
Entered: 90 %
